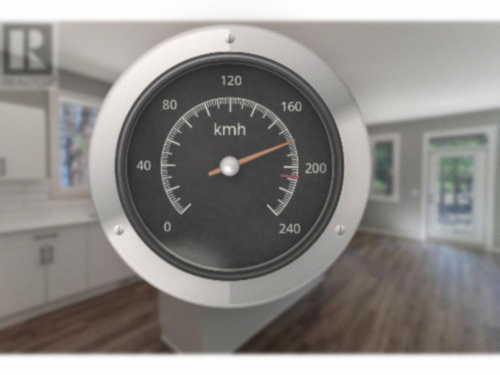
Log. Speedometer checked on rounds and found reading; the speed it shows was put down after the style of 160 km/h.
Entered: 180 km/h
